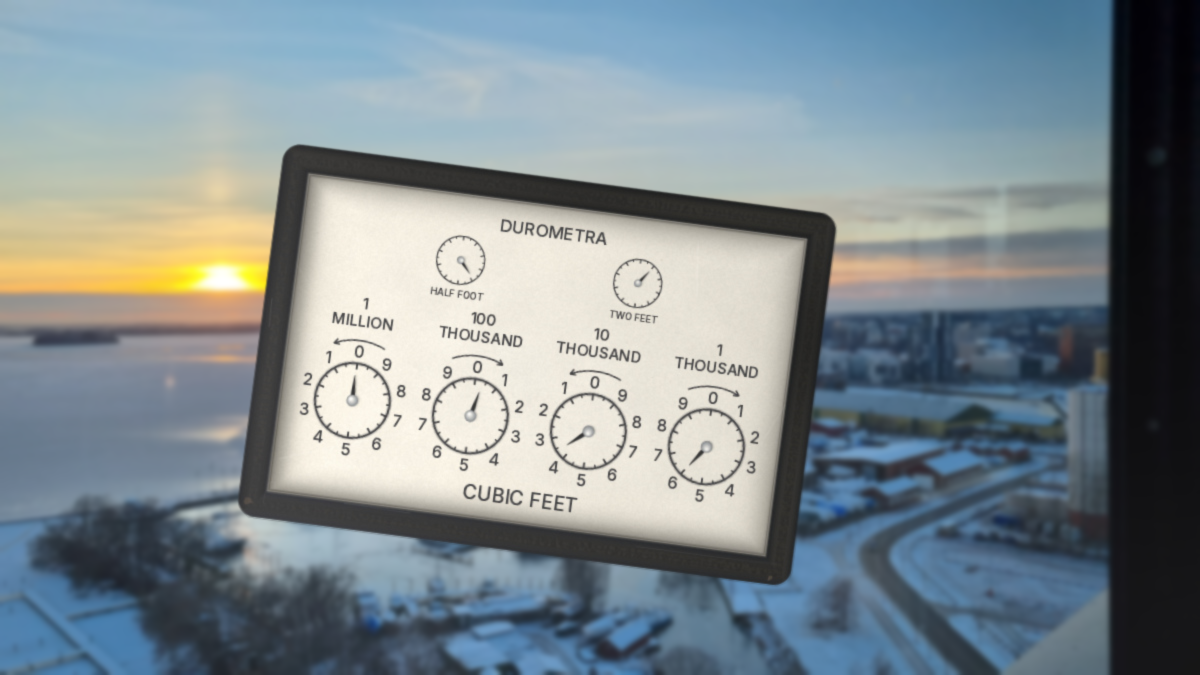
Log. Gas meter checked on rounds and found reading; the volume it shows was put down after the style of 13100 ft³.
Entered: 3600 ft³
